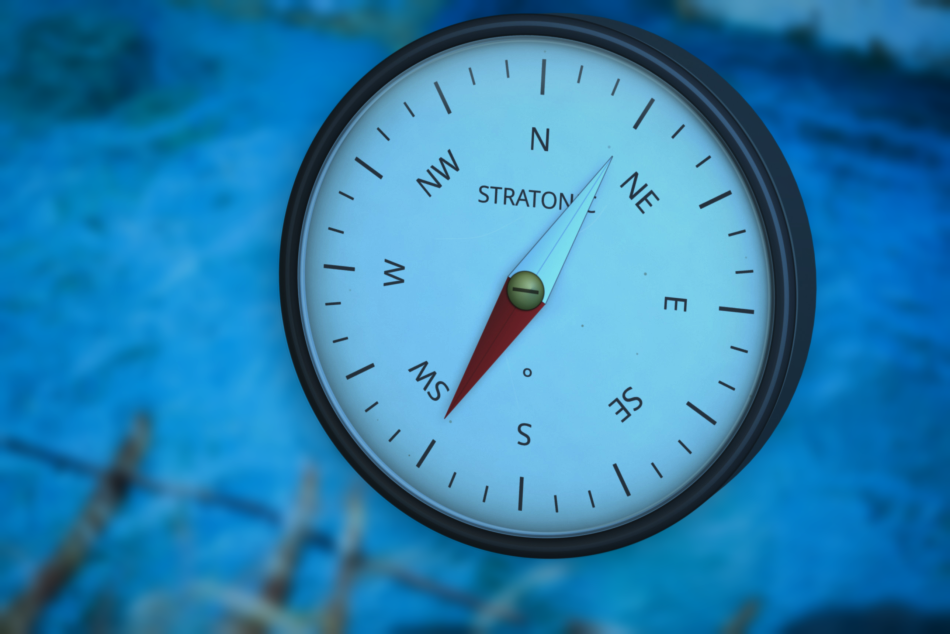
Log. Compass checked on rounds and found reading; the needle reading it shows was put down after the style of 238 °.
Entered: 210 °
